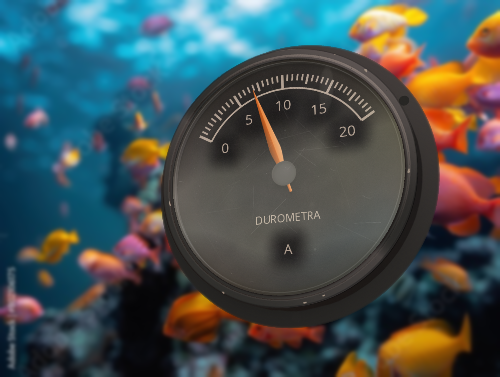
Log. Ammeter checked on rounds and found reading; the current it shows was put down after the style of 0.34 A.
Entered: 7 A
